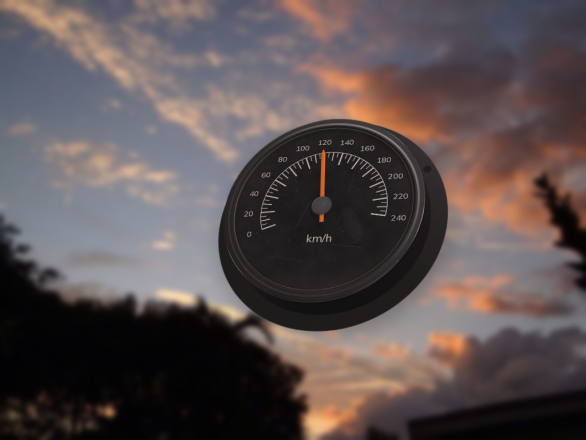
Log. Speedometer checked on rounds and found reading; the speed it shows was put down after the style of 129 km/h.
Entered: 120 km/h
